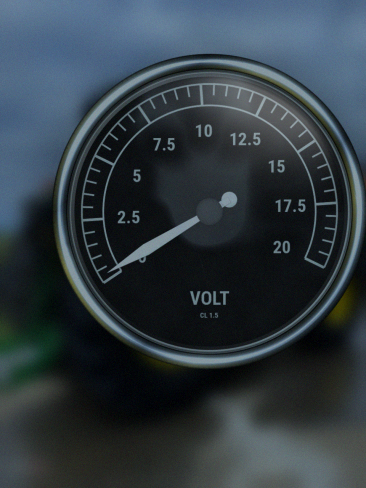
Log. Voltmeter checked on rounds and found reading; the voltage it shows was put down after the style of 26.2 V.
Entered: 0.25 V
